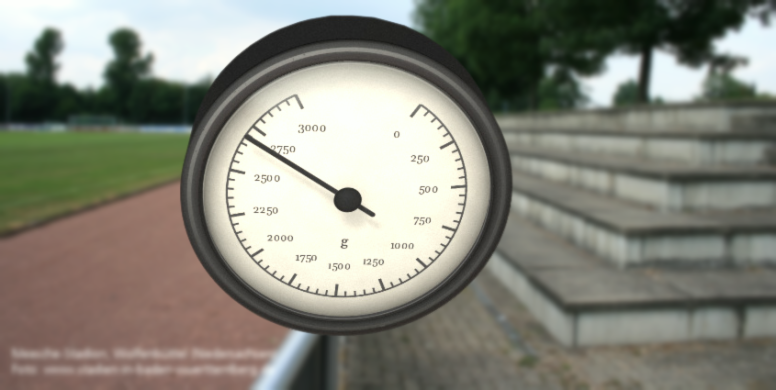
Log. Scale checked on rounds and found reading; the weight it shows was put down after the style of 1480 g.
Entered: 2700 g
